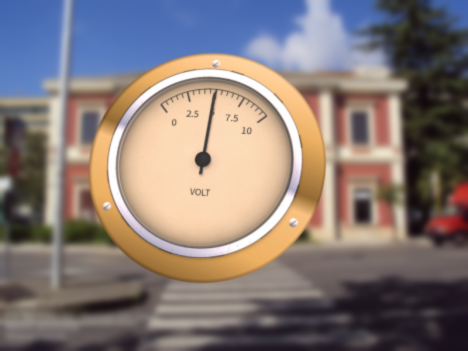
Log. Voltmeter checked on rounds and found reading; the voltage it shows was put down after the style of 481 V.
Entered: 5 V
